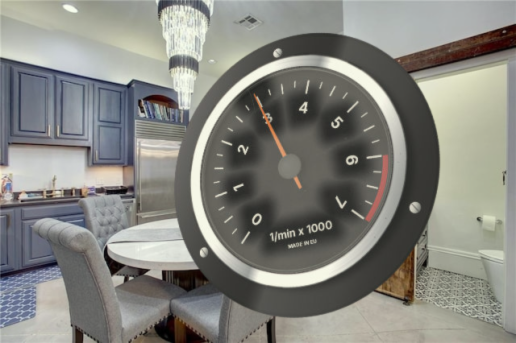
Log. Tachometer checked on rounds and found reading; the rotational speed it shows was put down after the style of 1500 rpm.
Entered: 3000 rpm
